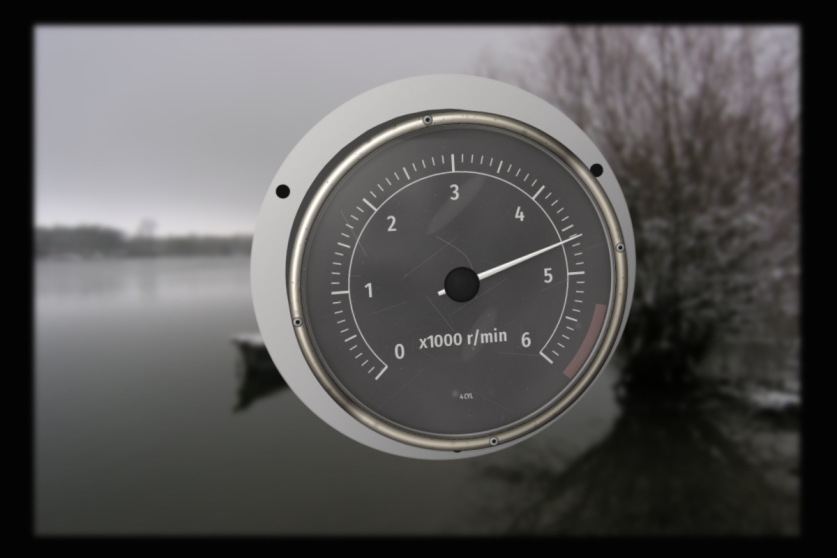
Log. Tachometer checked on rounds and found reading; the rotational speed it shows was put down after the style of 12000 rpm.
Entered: 4600 rpm
